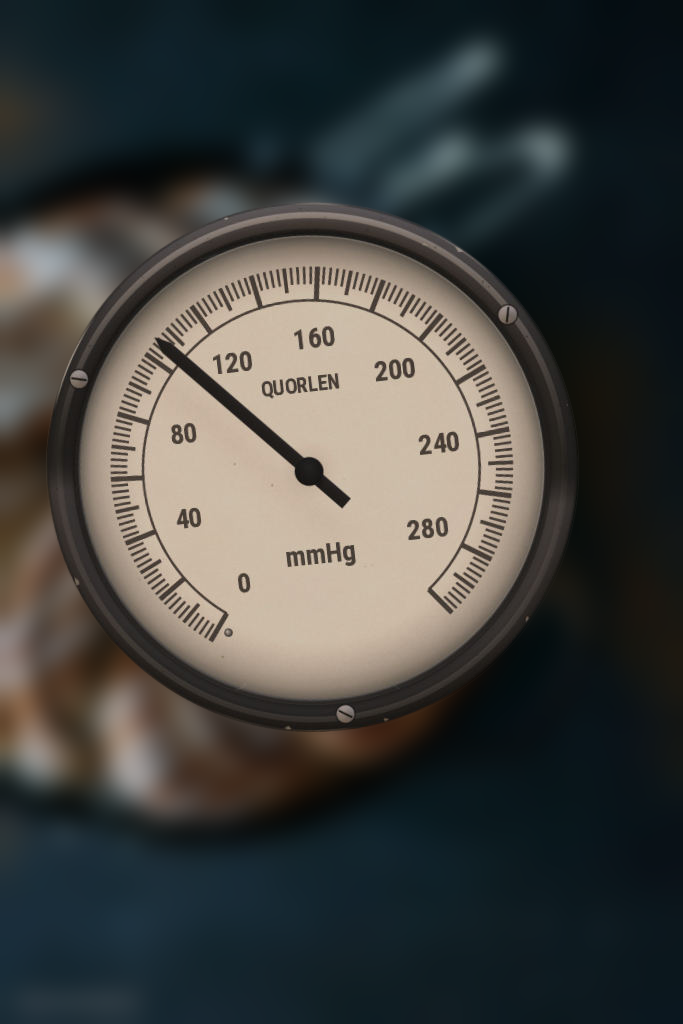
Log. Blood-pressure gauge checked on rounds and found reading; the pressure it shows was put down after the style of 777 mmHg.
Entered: 106 mmHg
